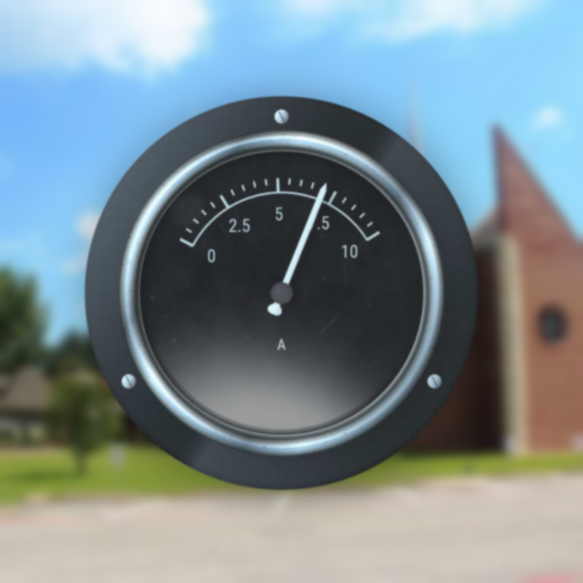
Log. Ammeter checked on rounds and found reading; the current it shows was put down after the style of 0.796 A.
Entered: 7 A
